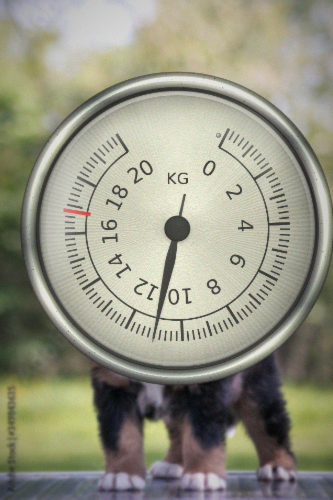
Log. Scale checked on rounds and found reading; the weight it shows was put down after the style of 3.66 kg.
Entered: 11 kg
